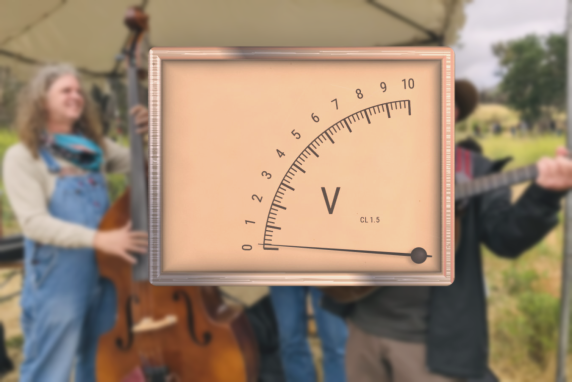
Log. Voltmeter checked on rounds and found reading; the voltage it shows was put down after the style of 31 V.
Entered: 0.2 V
